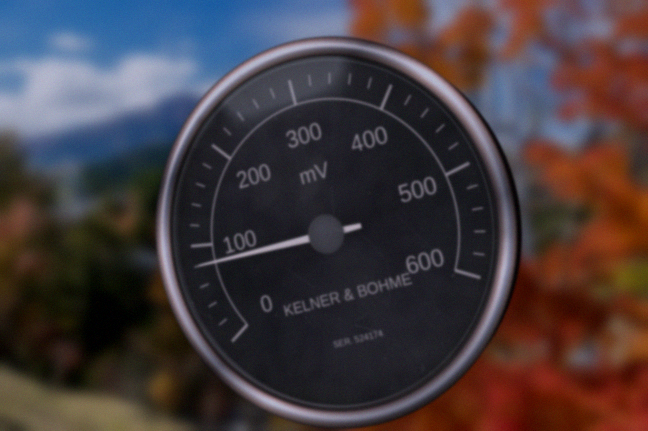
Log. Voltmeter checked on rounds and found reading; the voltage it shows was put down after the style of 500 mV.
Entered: 80 mV
